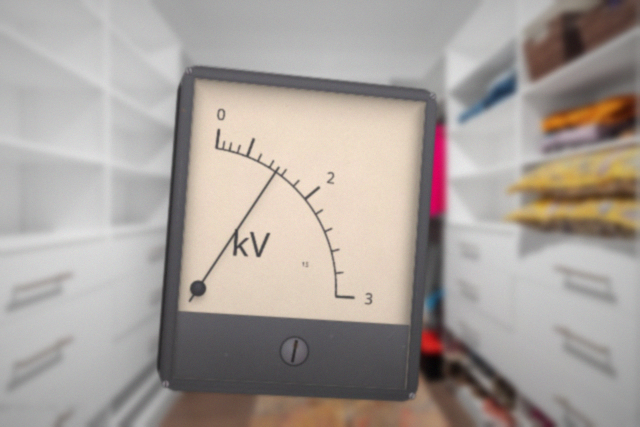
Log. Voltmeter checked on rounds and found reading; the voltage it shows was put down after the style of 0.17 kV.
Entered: 1.5 kV
